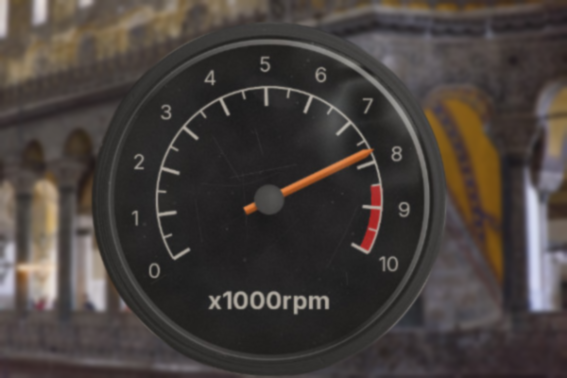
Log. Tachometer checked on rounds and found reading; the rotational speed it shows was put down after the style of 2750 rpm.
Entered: 7750 rpm
